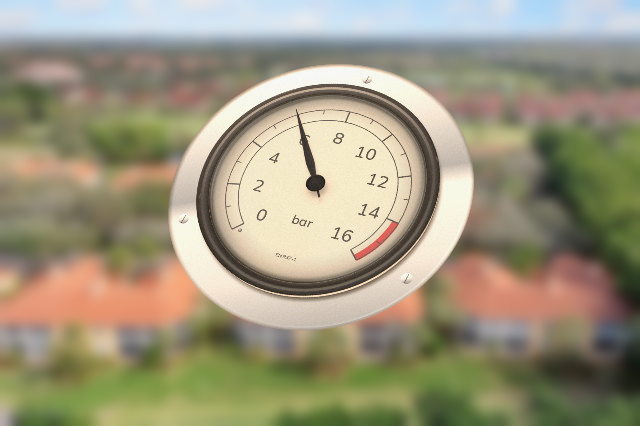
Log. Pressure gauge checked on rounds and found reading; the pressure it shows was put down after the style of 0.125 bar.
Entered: 6 bar
